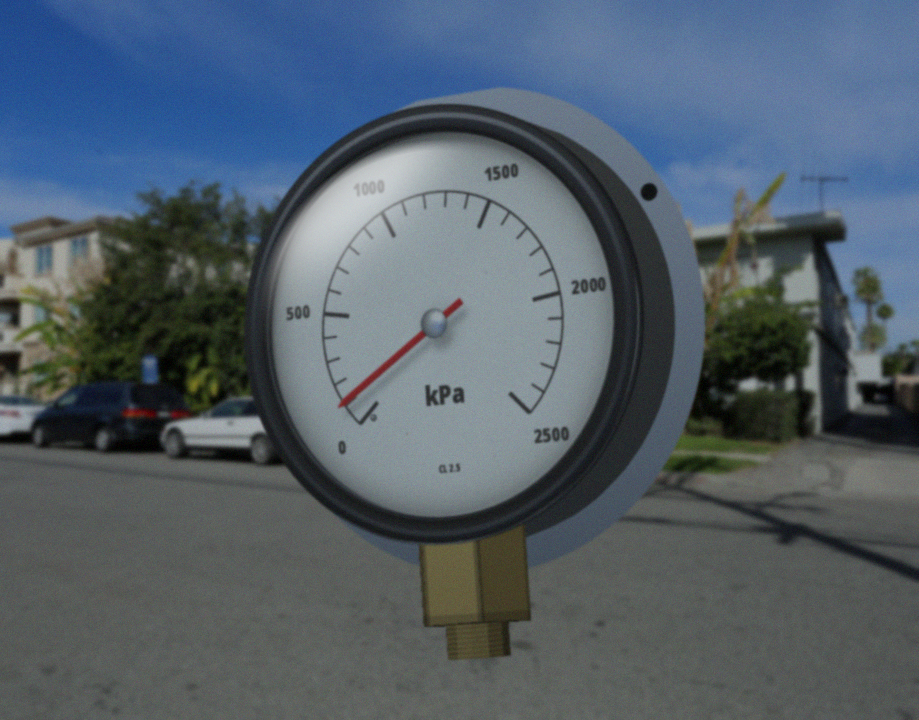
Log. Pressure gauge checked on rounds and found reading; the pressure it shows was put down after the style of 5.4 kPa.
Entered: 100 kPa
